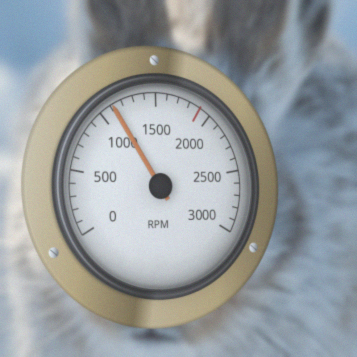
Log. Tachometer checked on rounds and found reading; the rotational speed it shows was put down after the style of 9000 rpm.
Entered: 1100 rpm
